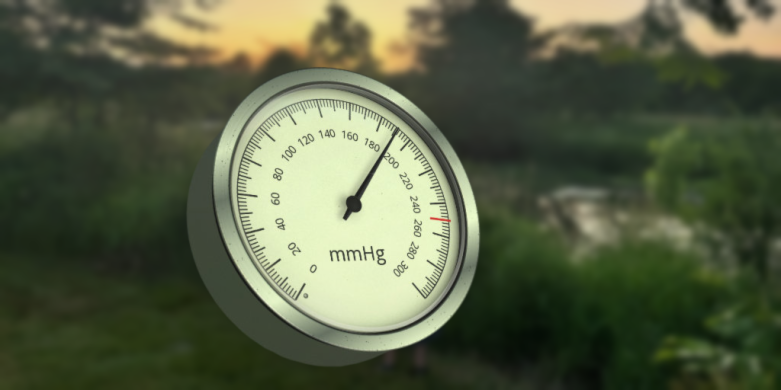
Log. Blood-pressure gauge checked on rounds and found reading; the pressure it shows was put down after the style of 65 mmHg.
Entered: 190 mmHg
